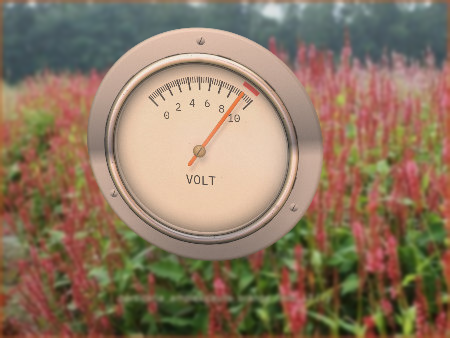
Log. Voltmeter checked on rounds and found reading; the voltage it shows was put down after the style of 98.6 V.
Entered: 9 V
